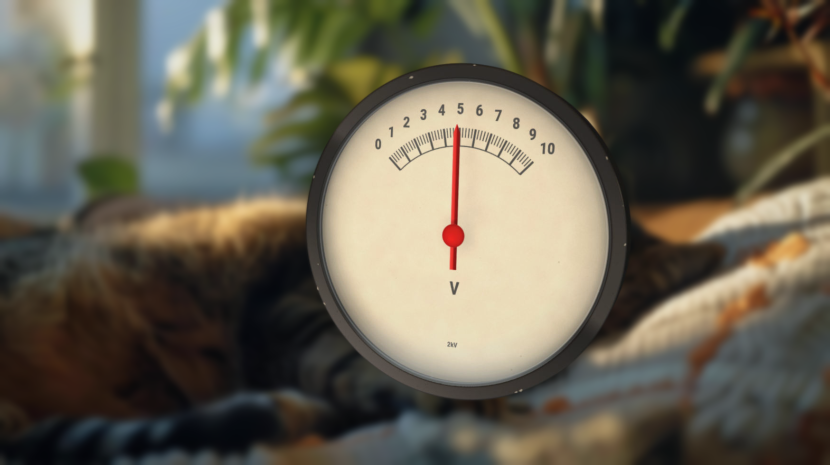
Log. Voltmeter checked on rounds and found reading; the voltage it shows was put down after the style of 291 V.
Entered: 5 V
